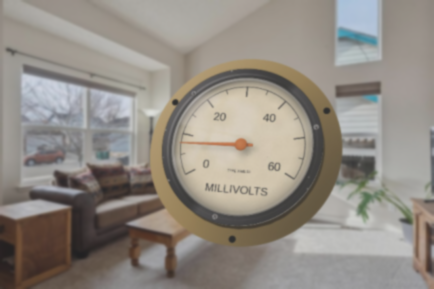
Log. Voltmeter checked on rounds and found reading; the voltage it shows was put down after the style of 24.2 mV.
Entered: 7.5 mV
